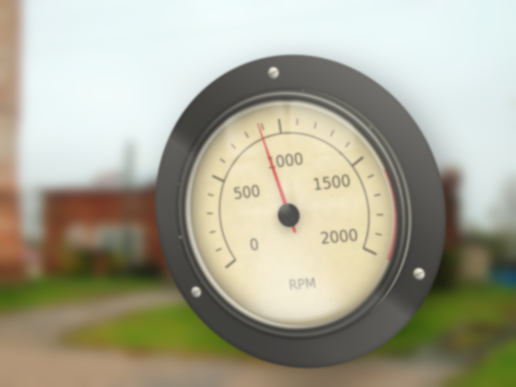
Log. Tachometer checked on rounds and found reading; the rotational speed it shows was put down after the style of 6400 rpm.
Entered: 900 rpm
